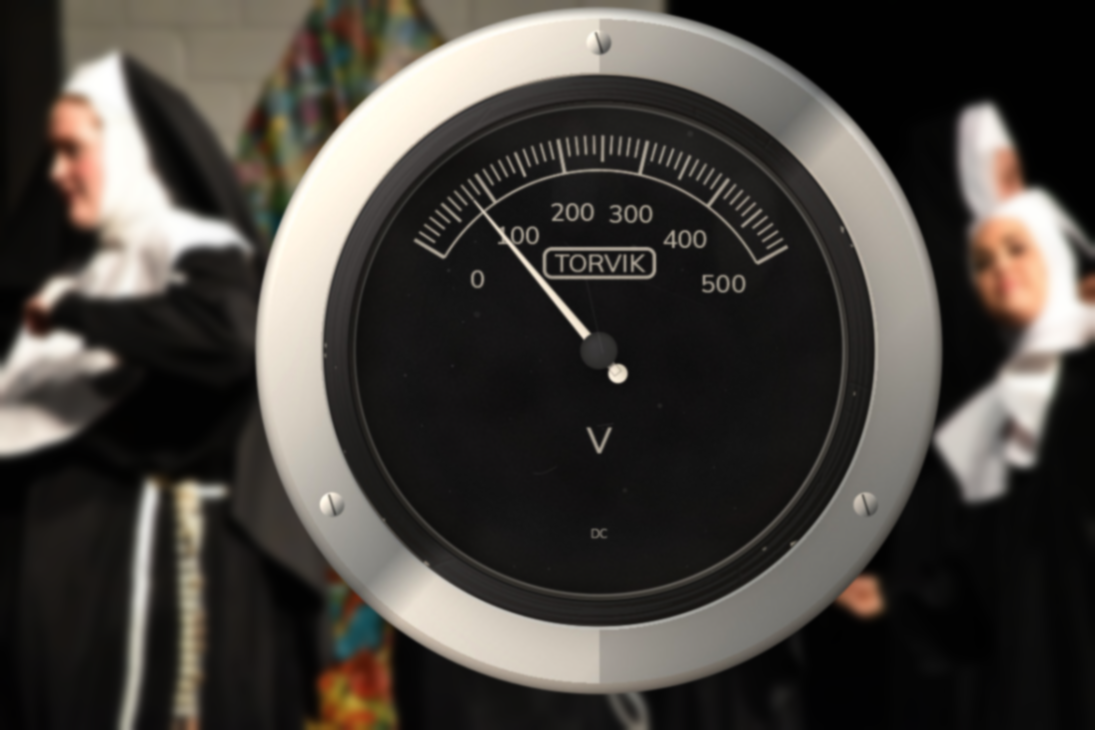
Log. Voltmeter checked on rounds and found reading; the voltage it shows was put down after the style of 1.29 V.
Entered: 80 V
